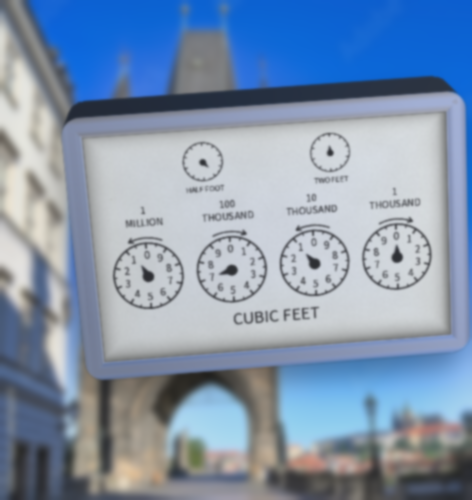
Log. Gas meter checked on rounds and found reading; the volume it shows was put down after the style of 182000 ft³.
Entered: 71000 ft³
